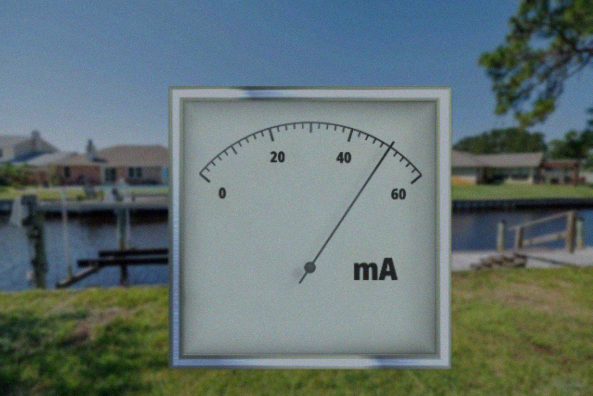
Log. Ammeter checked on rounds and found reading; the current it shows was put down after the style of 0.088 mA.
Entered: 50 mA
